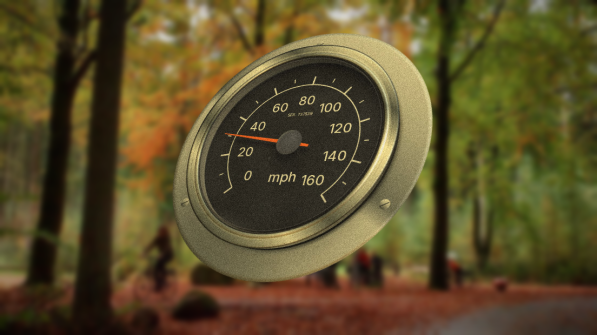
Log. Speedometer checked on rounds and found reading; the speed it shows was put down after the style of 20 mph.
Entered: 30 mph
